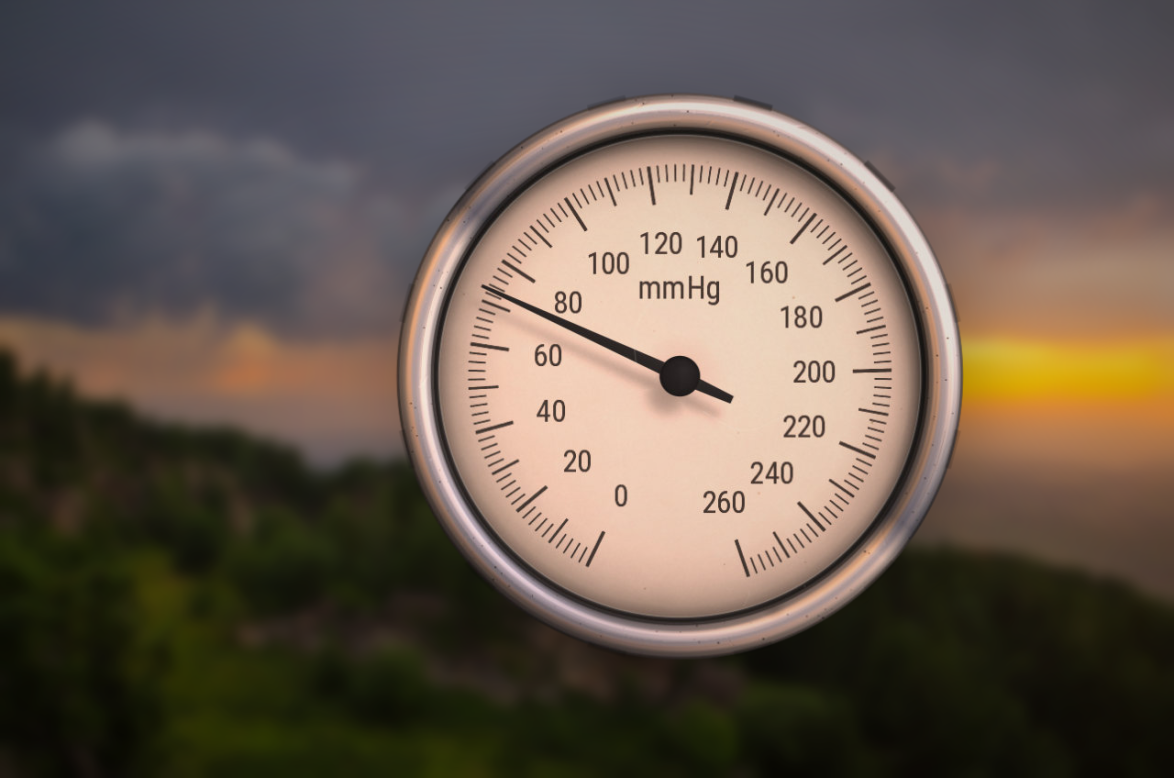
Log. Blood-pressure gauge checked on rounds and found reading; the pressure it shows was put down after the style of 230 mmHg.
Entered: 73 mmHg
